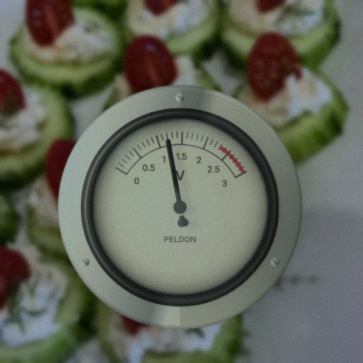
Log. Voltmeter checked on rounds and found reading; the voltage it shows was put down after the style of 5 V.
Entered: 1.2 V
